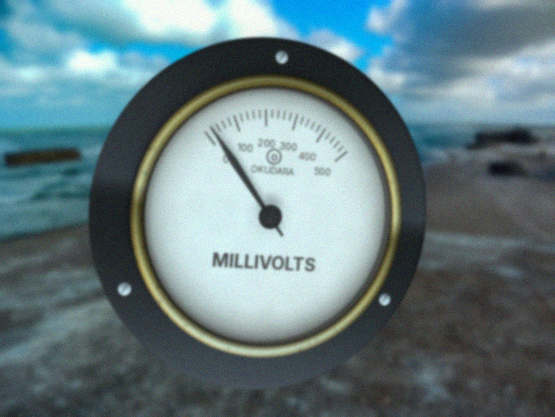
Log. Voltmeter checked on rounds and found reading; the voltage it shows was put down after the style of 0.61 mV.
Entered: 20 mV
